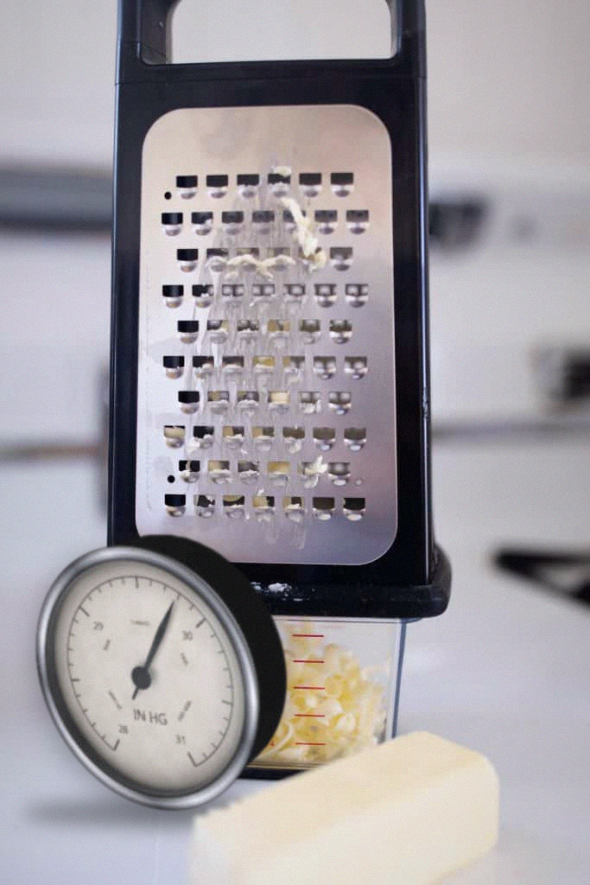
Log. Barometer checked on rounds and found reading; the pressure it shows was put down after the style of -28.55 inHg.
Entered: 29.8 inHg
